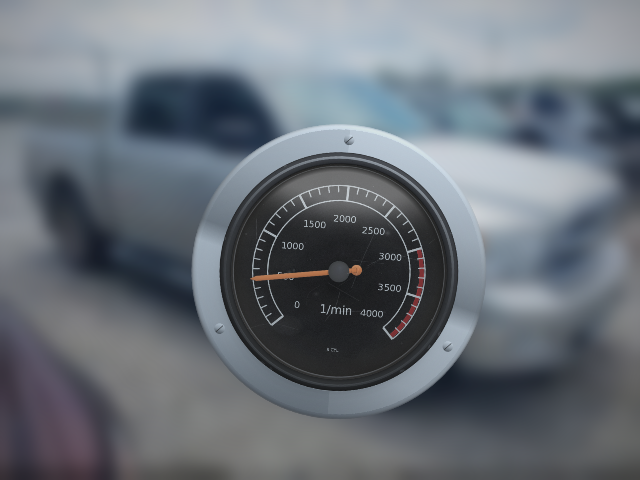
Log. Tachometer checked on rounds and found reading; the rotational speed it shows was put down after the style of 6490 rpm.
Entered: 500 rpm
